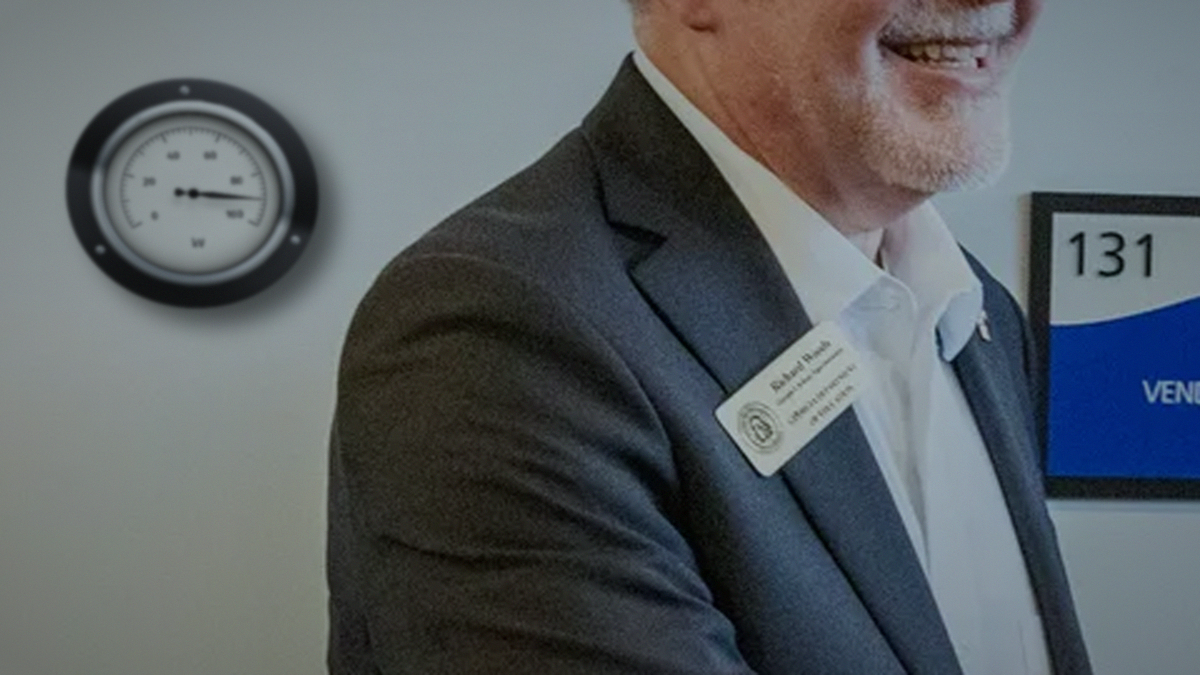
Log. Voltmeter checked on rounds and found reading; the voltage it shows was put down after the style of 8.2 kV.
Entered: 90 kV
